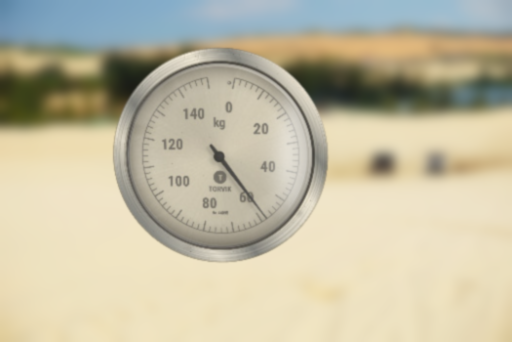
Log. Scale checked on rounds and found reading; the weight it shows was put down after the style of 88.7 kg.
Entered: 58 kg
